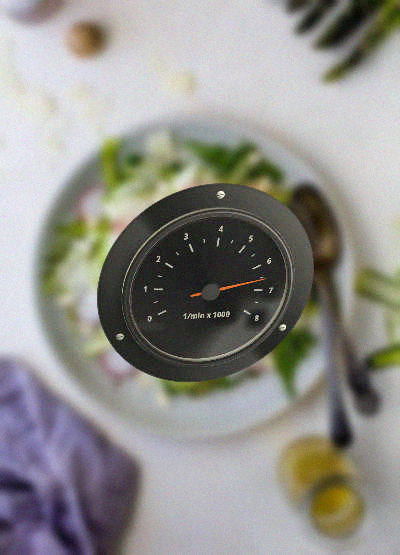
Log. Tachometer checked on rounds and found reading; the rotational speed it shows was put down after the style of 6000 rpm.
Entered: 6500 rpm
